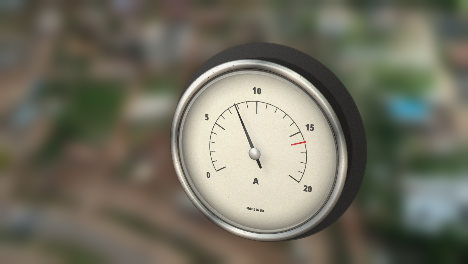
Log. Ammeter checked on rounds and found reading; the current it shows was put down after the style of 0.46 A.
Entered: 8 A
